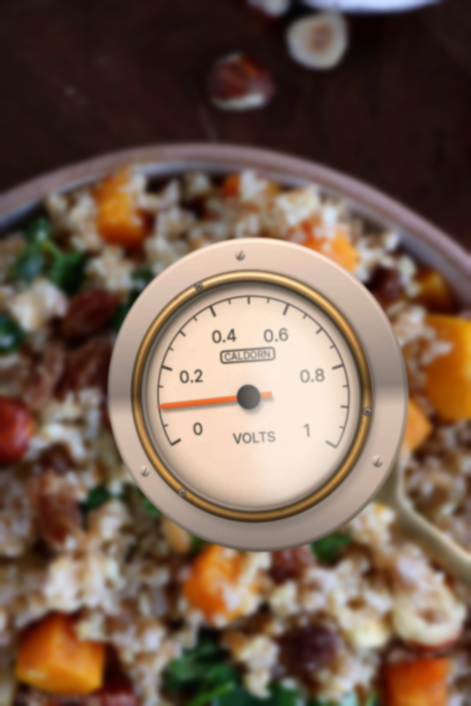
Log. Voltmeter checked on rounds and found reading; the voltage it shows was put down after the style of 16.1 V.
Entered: 0.1 V
